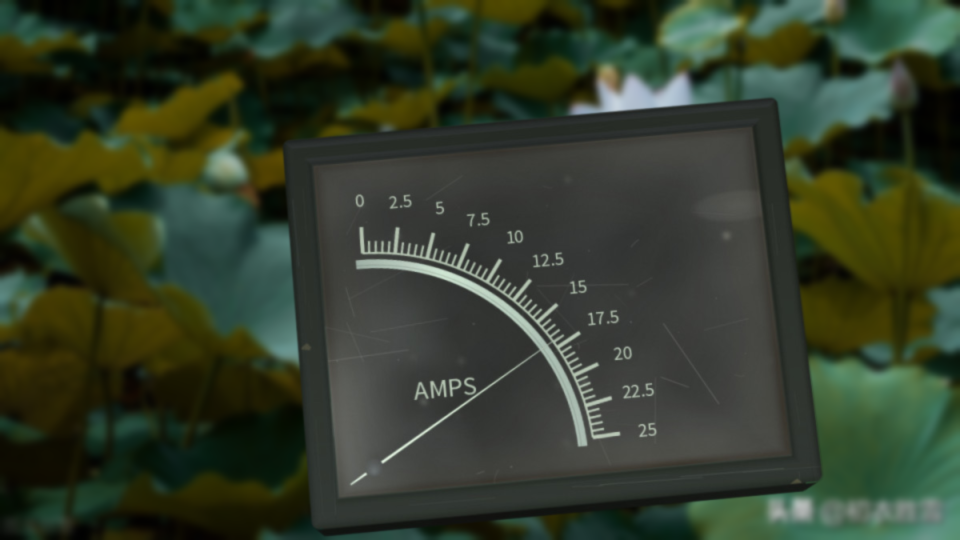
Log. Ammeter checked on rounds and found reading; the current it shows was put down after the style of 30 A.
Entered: 17 A
